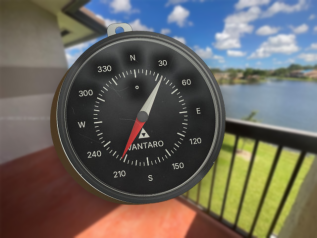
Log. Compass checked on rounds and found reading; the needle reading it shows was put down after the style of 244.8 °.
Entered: 215 °
